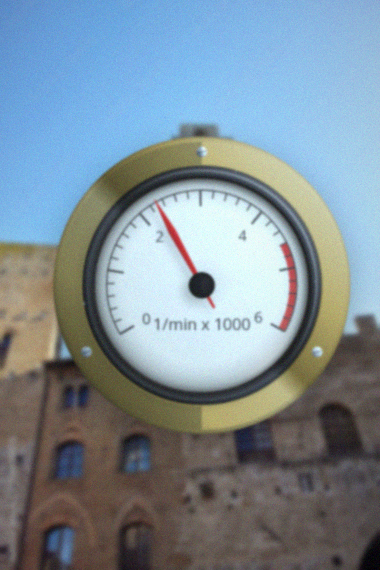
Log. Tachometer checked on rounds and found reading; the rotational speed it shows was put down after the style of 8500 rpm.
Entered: 2300 rpm
